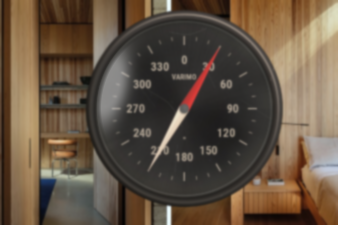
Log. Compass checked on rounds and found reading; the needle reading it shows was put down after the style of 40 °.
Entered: 30 °
